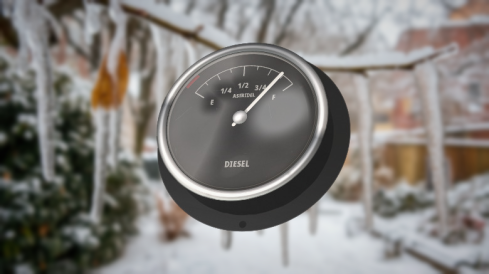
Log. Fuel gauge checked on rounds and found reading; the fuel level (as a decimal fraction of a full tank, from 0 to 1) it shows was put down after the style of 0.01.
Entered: 0.875
